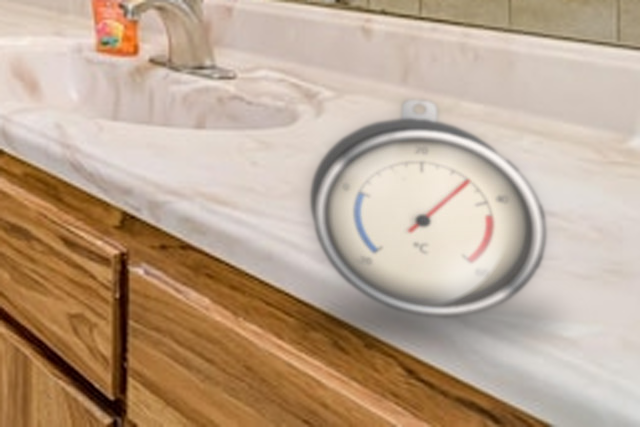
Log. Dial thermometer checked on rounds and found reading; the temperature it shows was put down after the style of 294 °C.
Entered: 32 °C
